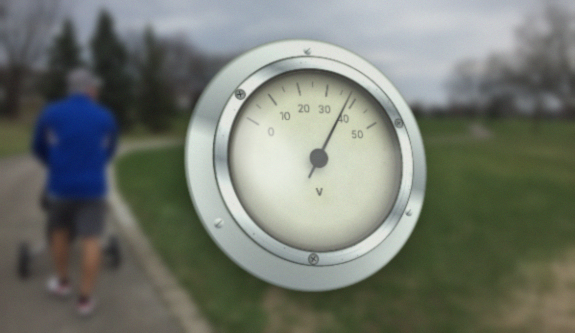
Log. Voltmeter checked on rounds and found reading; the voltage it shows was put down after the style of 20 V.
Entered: 37.5 V
